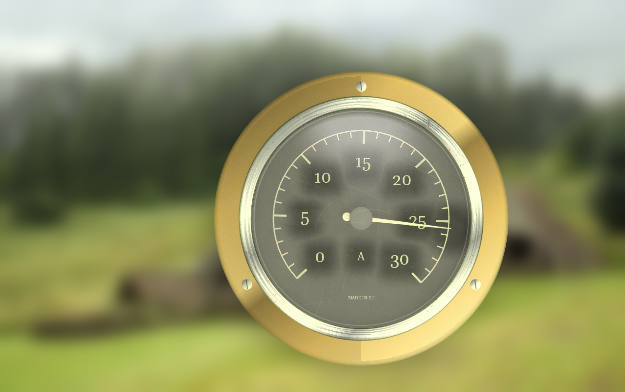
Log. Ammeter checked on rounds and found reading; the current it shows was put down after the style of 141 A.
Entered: 25.5 A
